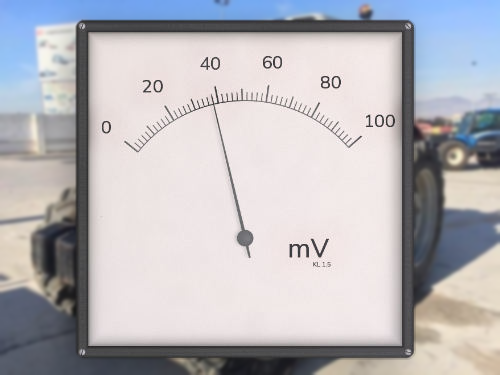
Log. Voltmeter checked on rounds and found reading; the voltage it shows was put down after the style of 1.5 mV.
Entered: 38 mV
